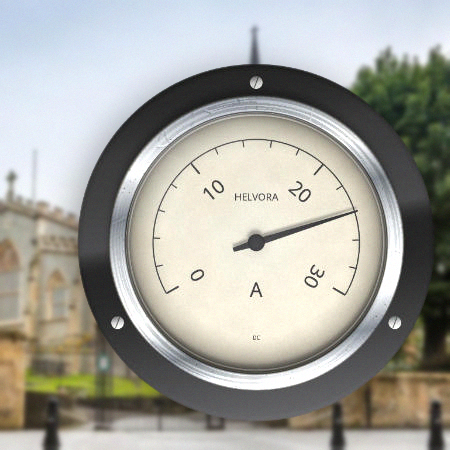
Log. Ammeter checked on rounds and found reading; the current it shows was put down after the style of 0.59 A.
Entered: 24 A
